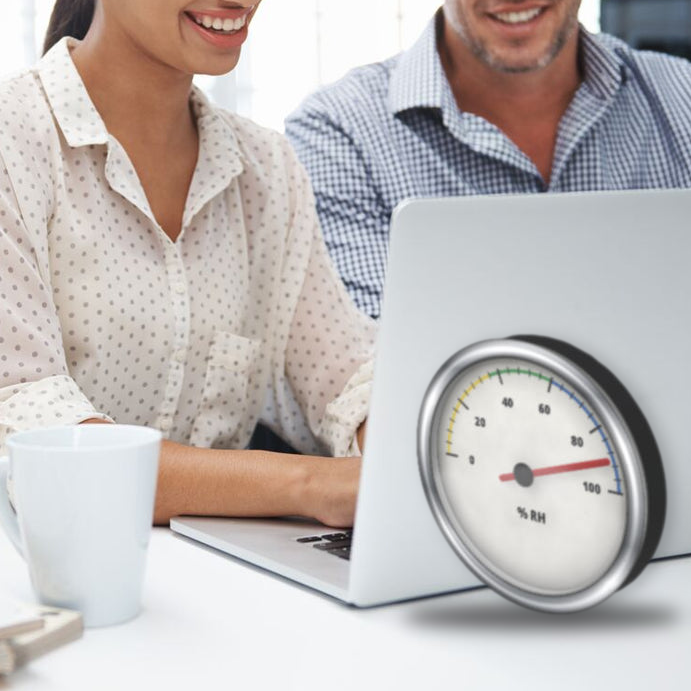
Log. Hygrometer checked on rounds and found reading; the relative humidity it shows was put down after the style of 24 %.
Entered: 90 %
